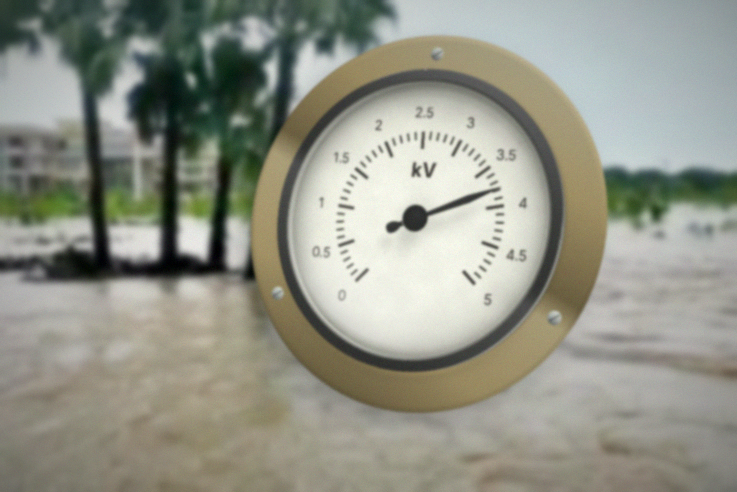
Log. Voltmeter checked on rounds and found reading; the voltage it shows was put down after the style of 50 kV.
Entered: 3.8 kV
